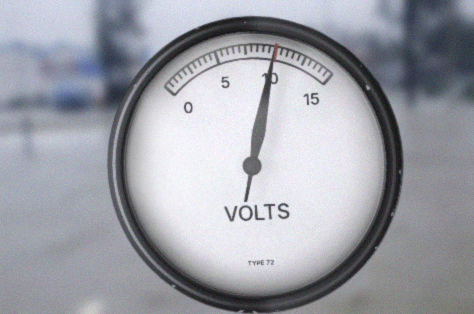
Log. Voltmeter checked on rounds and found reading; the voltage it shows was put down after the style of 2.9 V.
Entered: 10 V
